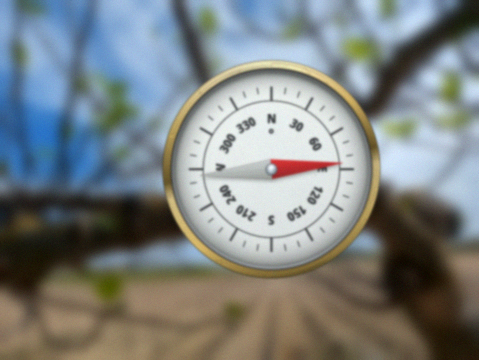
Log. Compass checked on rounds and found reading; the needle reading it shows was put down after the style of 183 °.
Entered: 85 °
